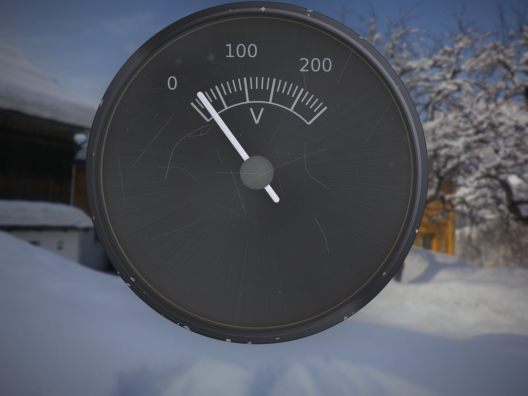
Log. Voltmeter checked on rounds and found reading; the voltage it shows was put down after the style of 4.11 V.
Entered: 20 V
